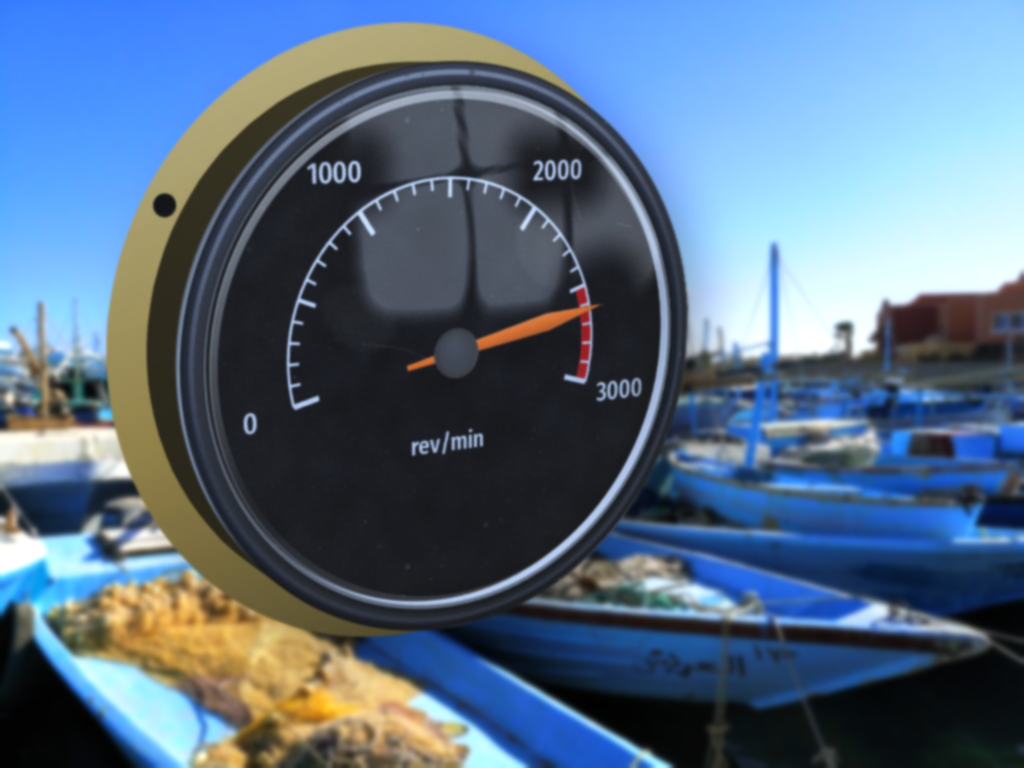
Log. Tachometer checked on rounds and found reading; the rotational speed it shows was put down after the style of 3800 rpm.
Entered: 2600 rpm
